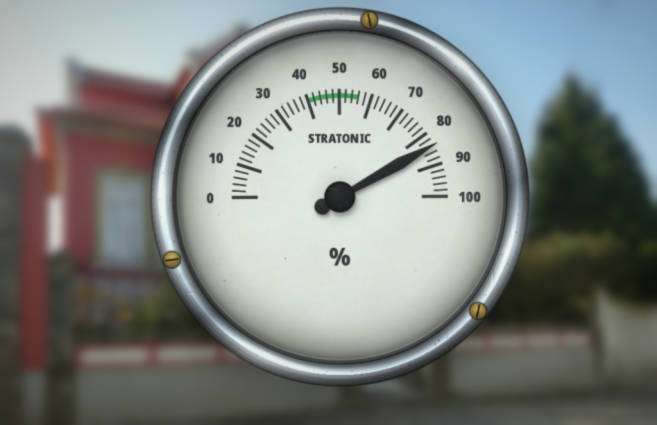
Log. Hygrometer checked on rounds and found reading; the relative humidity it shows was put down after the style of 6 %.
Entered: 84 %
